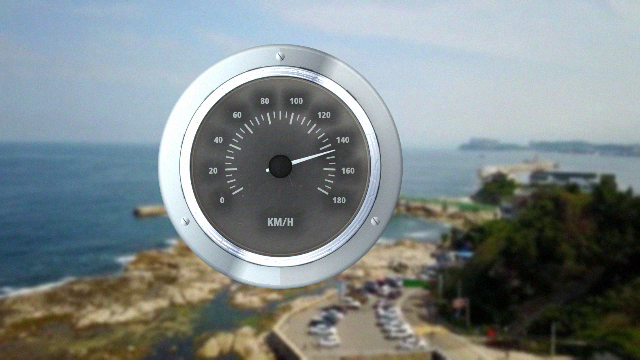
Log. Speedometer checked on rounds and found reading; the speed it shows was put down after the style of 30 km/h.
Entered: 145 km/h
